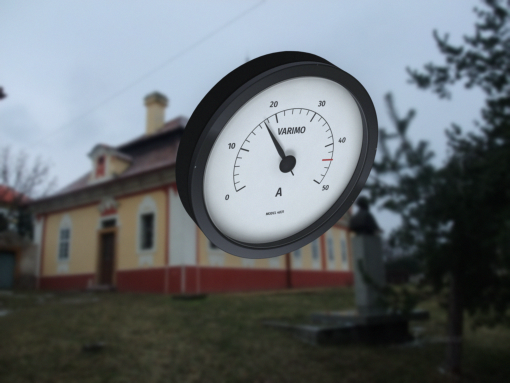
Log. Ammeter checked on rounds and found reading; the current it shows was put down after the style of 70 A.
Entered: 17 A
